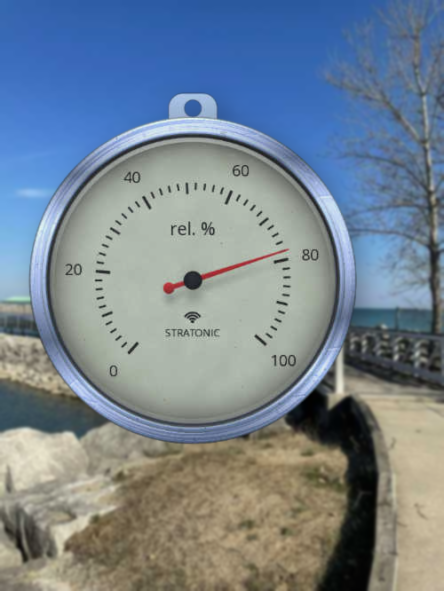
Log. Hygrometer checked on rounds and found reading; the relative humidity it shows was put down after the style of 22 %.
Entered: 78 %
